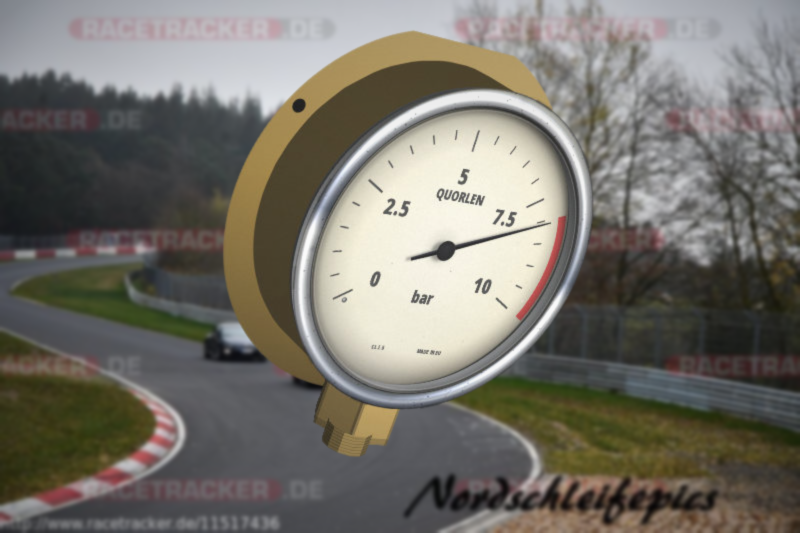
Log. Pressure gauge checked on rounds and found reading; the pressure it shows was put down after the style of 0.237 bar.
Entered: 8 bar
